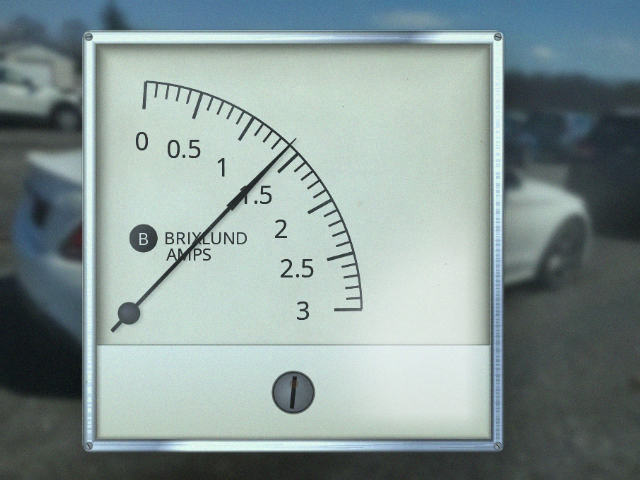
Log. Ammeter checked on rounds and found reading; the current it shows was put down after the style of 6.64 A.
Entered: 1.4 A
